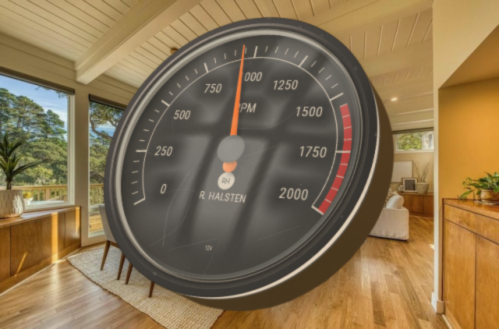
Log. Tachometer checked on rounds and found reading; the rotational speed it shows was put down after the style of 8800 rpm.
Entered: 950 rpm
